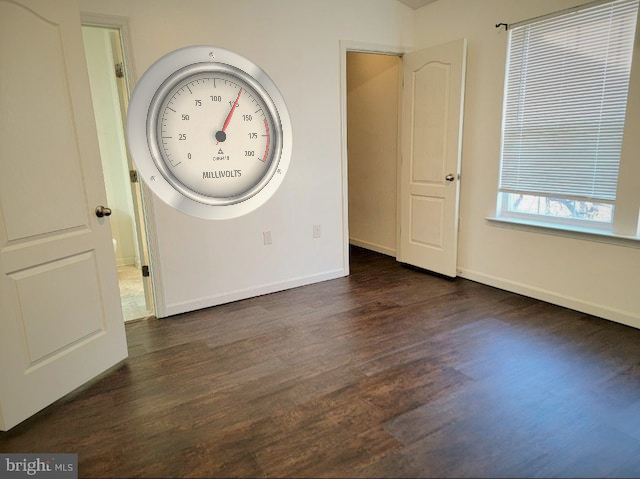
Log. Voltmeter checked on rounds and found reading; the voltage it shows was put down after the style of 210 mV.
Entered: 125 mV
